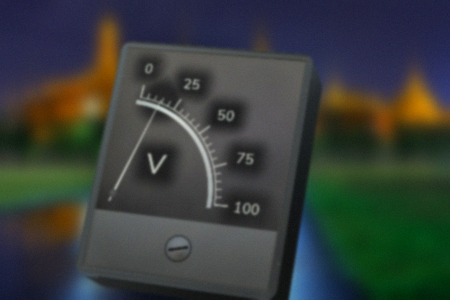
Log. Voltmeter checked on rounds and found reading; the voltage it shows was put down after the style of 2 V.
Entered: 15 V
